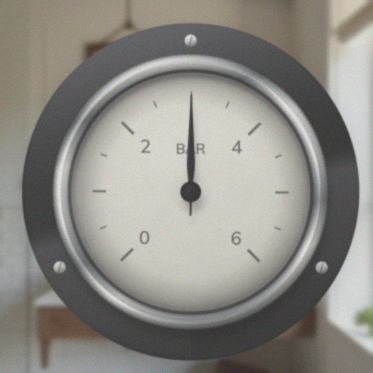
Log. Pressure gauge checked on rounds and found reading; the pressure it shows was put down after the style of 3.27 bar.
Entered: 3 bar
